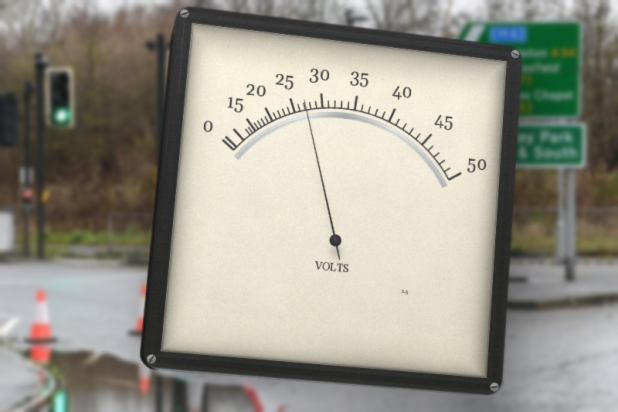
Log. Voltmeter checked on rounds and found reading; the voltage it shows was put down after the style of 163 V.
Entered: 27 V
